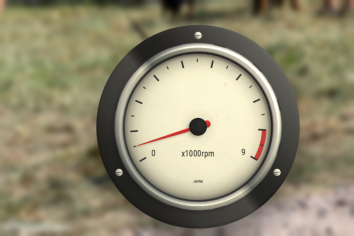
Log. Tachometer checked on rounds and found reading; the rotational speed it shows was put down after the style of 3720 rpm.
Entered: 500 rpm
